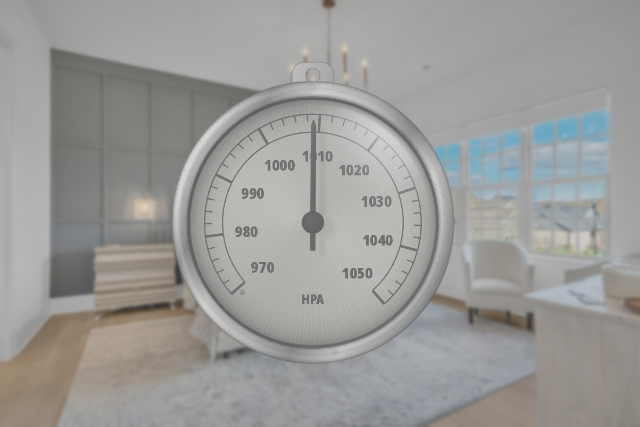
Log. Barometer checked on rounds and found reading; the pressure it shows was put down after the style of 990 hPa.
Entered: 1009 hPa
